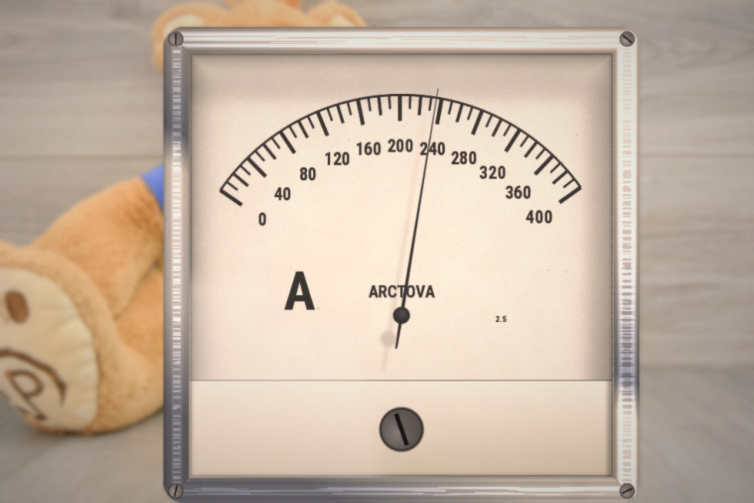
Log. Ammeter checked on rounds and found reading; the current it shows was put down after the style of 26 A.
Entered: 235 A
